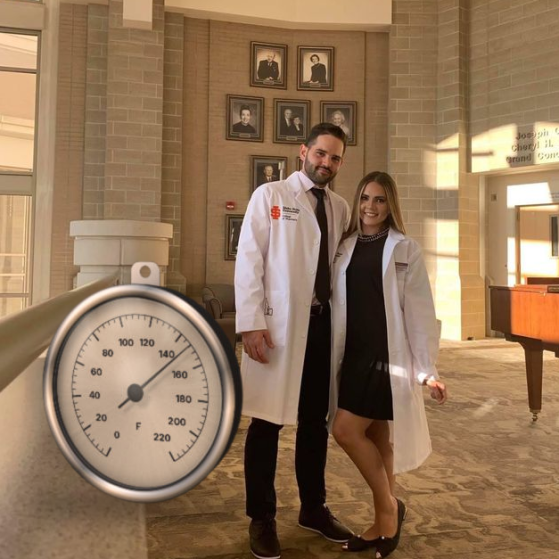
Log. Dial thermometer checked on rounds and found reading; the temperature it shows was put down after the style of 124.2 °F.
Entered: 148 °F
